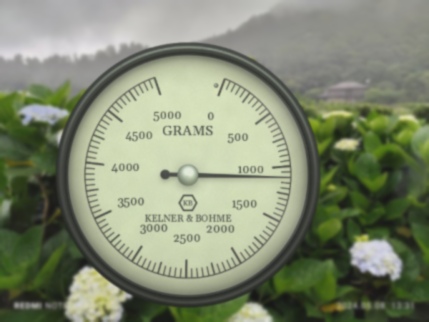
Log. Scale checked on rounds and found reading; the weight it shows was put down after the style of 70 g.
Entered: 1100 g
